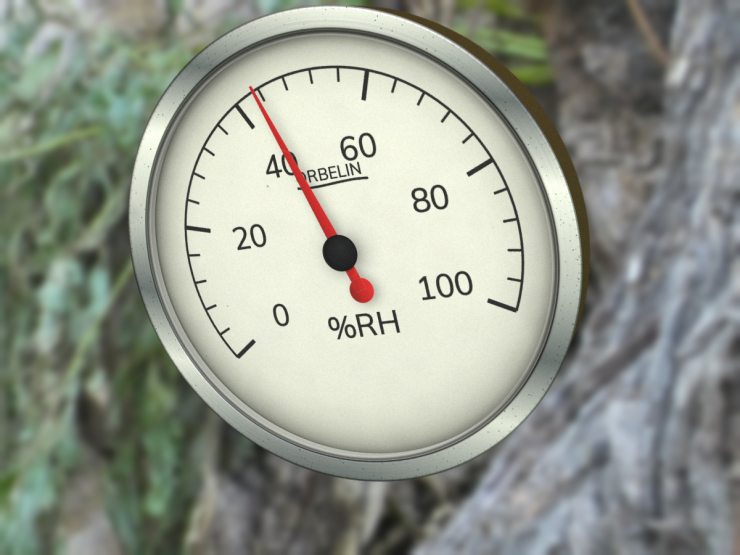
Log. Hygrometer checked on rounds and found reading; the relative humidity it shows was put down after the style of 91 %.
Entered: 44 %
